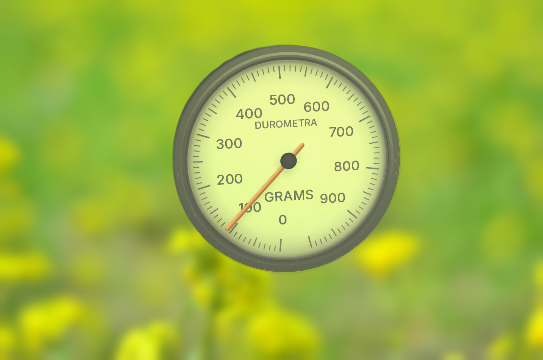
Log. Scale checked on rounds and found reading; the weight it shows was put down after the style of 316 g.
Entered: 110 g
